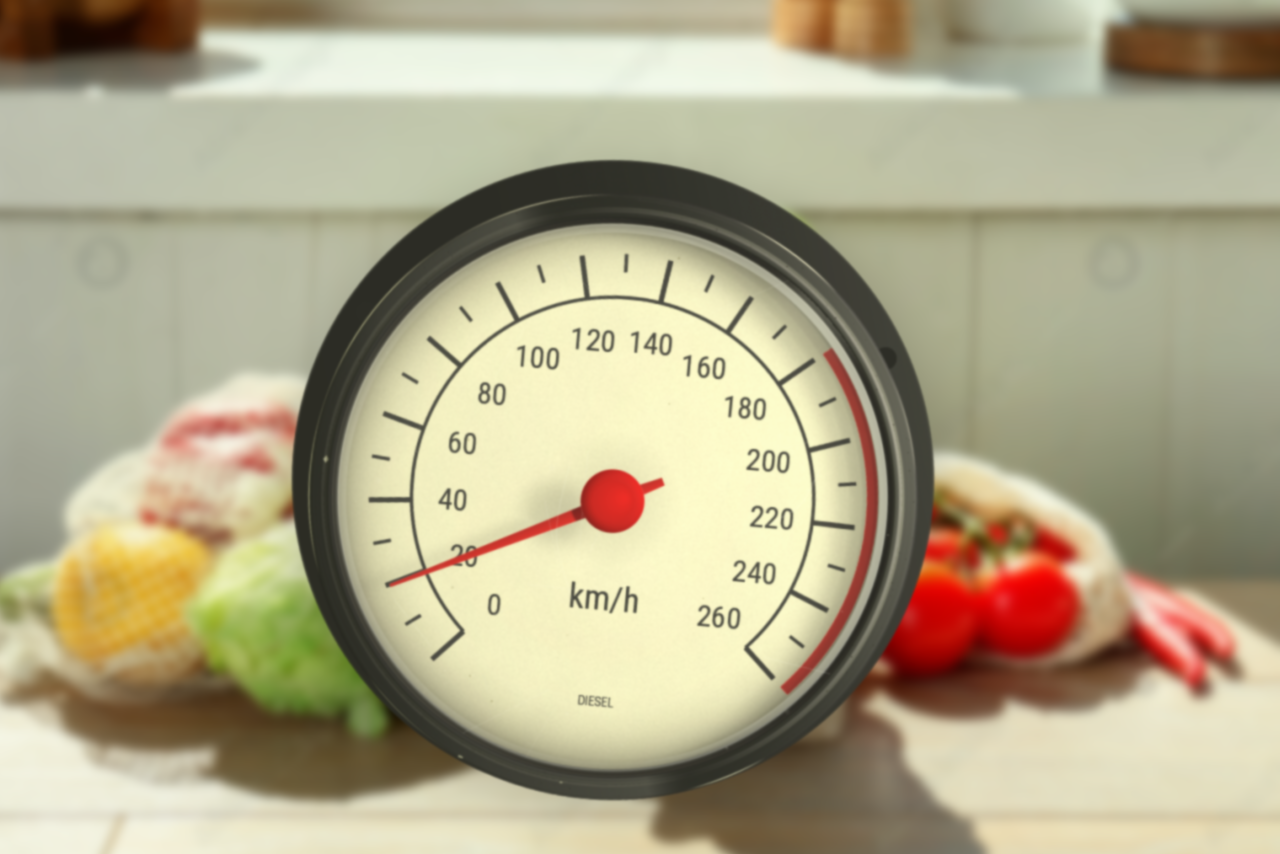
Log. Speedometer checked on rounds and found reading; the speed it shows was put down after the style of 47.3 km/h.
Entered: 20 km/h
